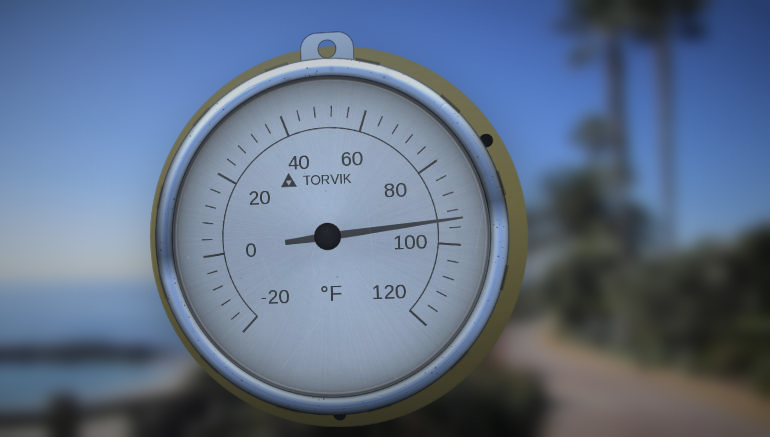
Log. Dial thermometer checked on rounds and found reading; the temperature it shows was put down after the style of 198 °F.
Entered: 94 °F
